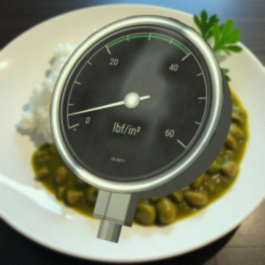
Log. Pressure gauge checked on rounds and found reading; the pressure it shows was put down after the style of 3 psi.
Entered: 2.5 psi
